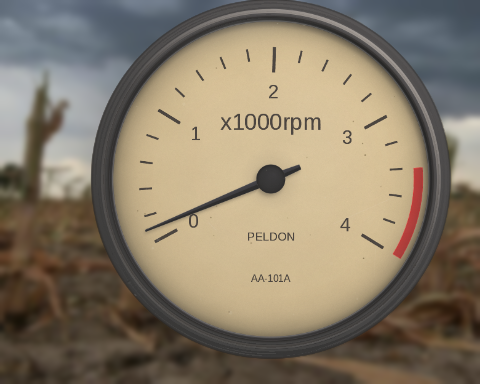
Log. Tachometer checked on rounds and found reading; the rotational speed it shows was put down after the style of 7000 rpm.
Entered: 100 rpm
